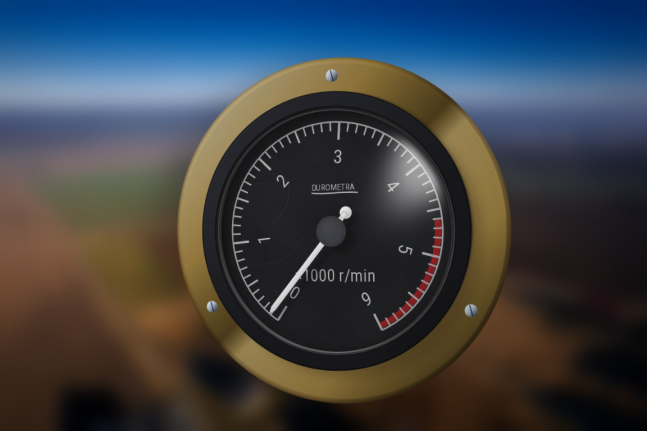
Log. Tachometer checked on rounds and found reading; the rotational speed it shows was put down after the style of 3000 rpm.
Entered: 100 rpm
